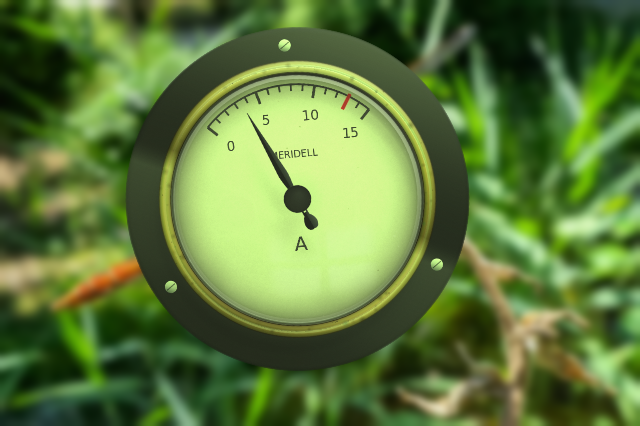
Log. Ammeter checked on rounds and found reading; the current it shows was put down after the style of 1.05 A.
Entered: 3.5 A
